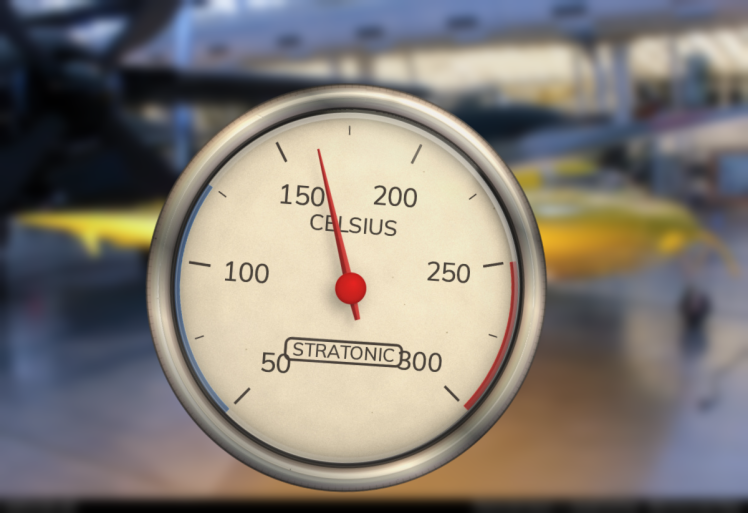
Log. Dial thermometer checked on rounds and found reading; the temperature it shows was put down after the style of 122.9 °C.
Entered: 162.5 °C
